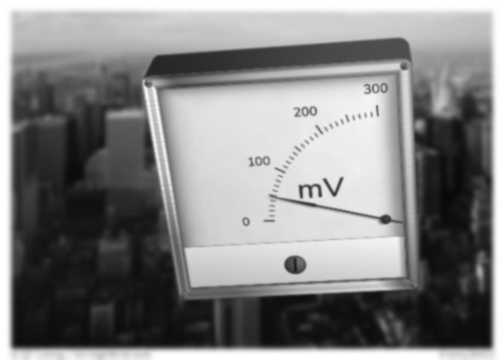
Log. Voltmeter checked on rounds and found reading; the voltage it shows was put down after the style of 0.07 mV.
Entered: 50 mV
